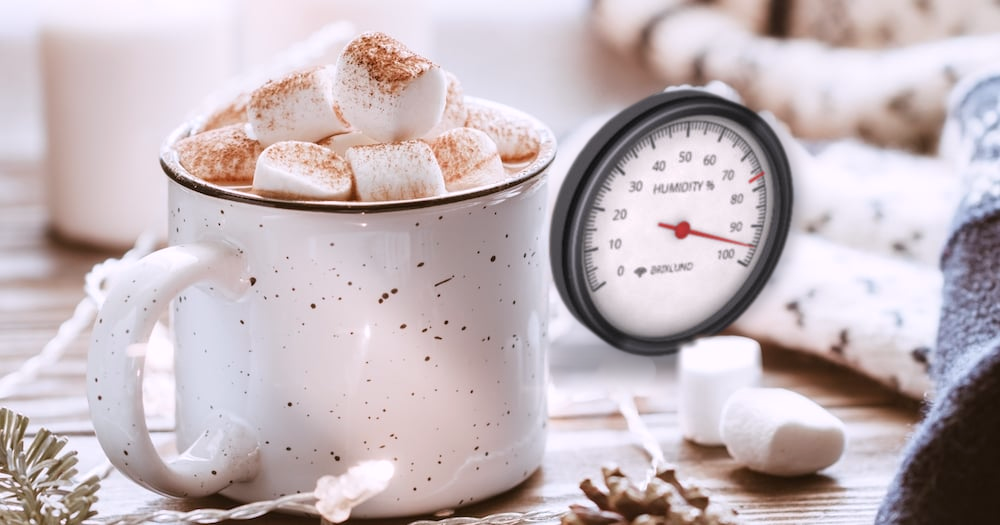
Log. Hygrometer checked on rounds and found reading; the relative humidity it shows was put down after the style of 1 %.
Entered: 95 %
